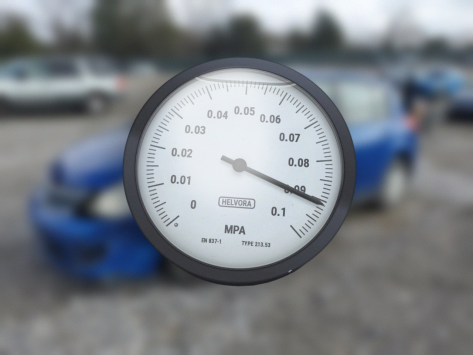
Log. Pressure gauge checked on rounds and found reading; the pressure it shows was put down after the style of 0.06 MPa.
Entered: 0.091 MPa
